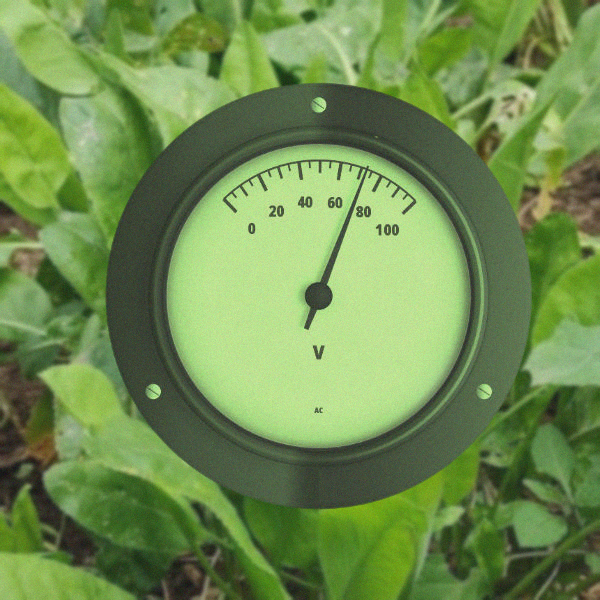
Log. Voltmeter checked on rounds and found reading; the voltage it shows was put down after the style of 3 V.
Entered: 72.5 V
